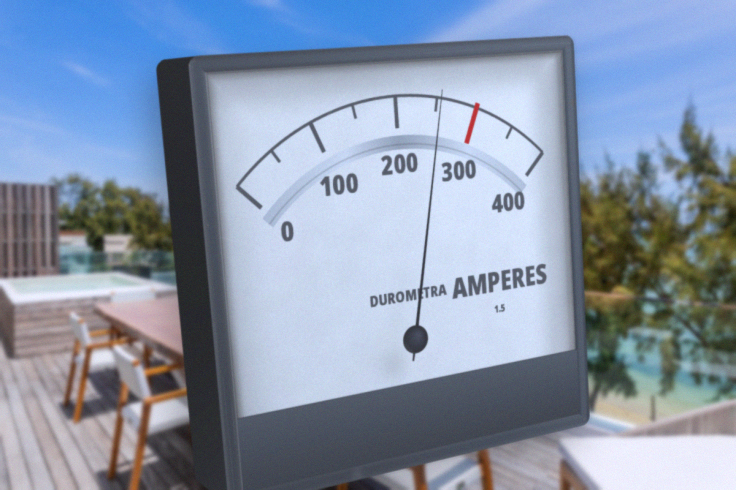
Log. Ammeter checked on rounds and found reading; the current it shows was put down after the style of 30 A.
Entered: 250 A
